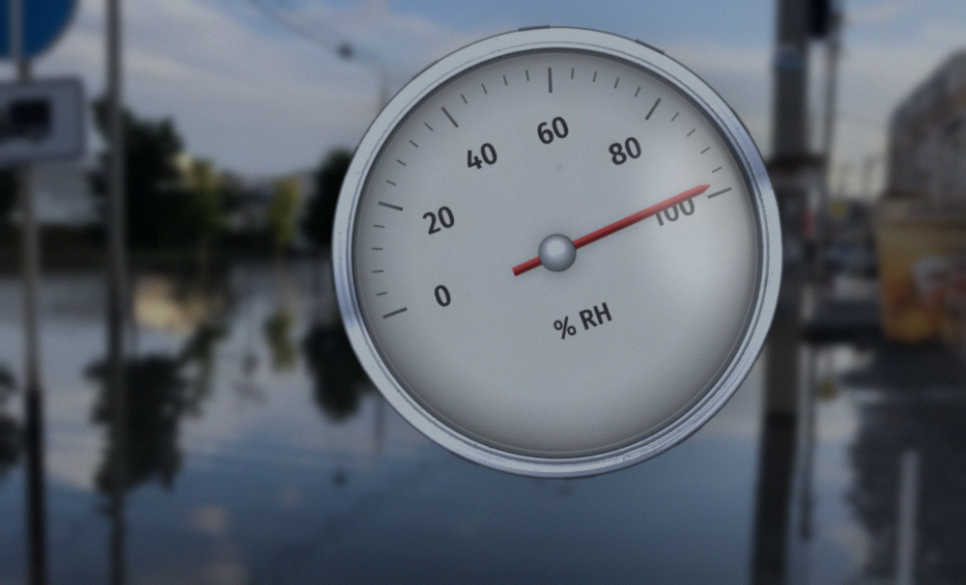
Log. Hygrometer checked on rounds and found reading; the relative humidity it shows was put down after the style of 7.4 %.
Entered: 98 %
